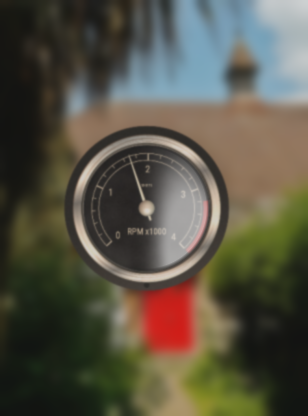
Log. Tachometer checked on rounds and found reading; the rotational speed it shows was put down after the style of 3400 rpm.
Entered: 1700 rpm
